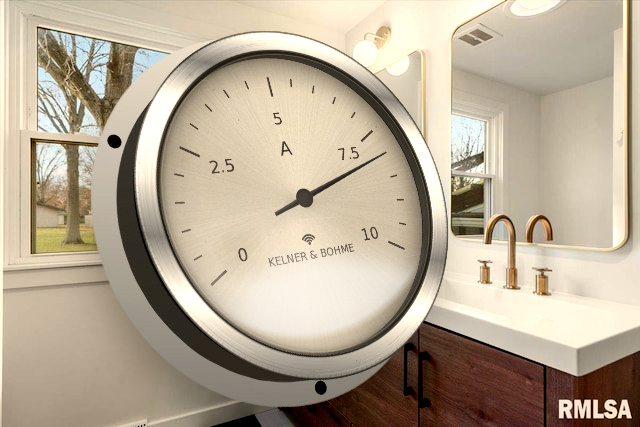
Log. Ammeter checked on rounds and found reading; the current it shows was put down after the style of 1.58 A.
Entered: 8 A
